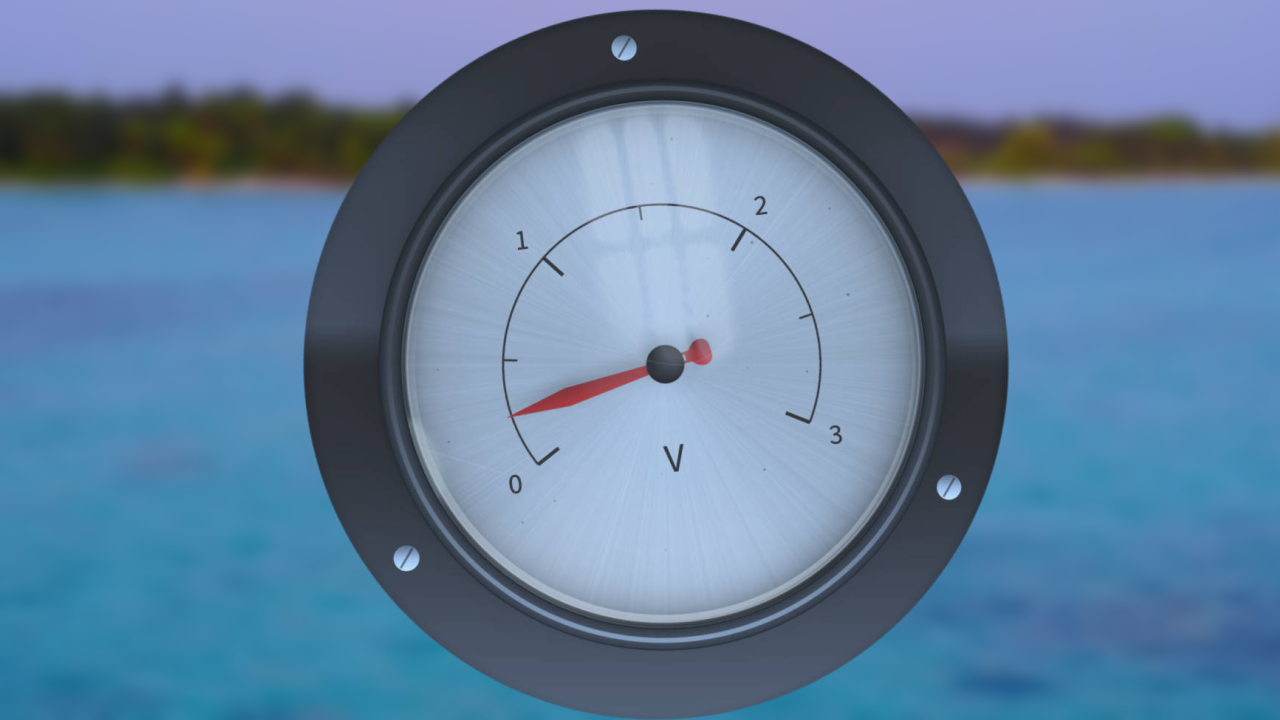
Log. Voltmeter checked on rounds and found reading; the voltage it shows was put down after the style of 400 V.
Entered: 0.25 V
